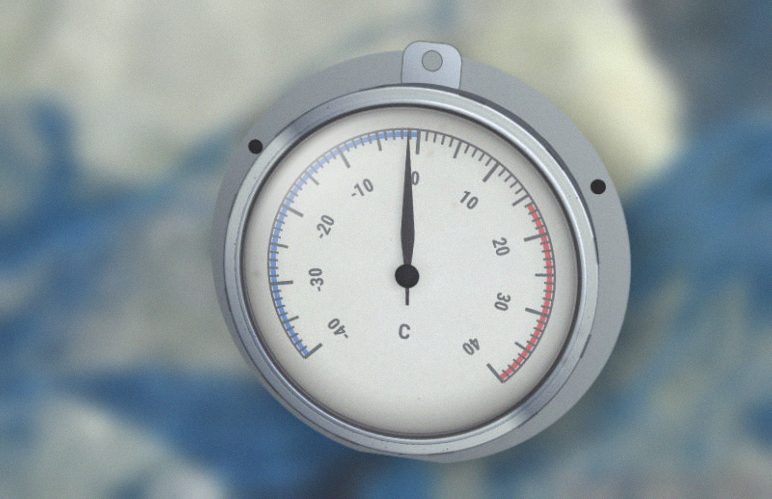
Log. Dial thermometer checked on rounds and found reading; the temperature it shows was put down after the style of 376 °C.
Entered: -1 °C
